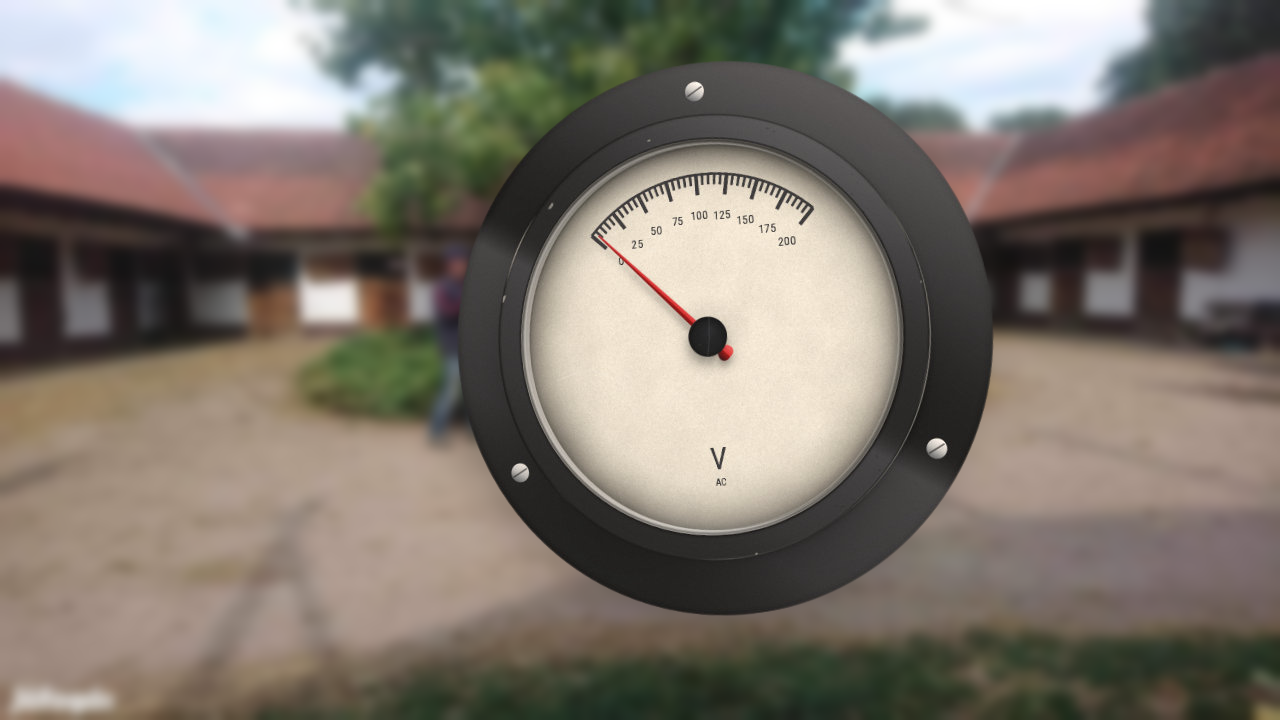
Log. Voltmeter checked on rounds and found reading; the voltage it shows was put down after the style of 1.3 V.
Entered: 5 V
